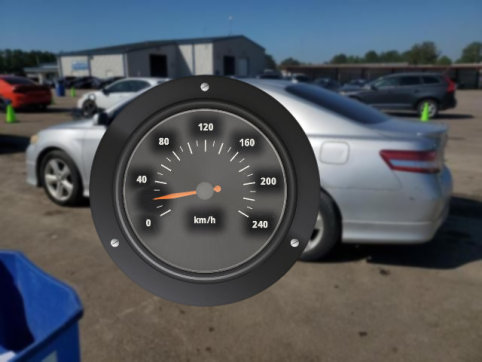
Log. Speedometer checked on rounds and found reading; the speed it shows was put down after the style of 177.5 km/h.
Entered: 20 km/h
